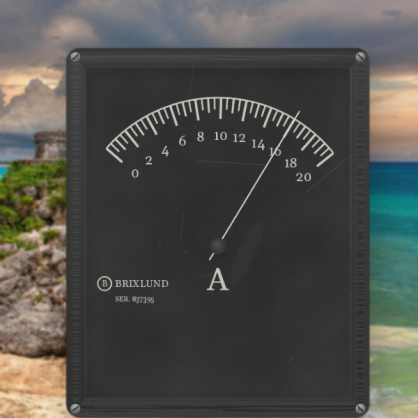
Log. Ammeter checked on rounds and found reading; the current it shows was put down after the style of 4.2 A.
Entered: 16 A
